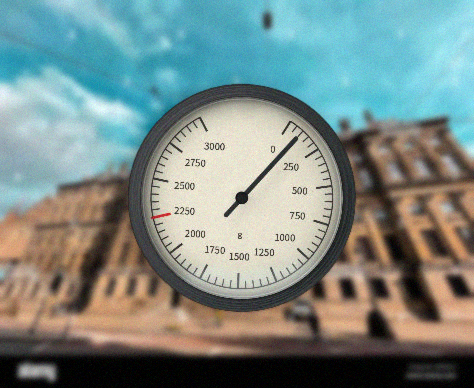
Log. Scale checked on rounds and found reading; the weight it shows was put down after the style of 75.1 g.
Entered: 100 g
